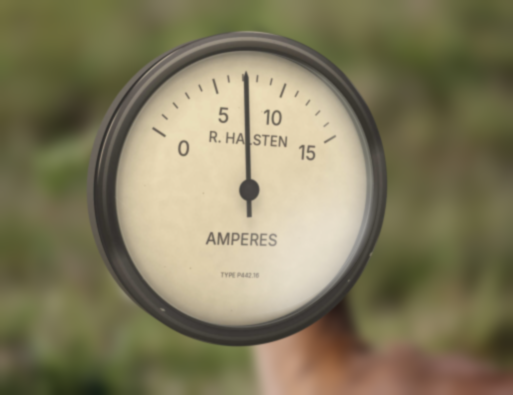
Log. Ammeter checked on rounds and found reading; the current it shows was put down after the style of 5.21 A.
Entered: 7 A
